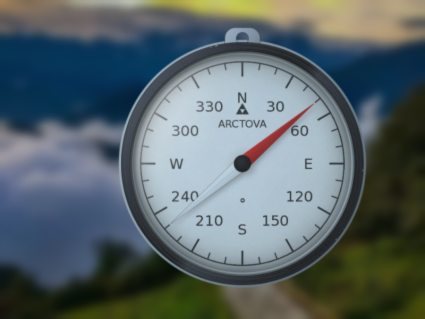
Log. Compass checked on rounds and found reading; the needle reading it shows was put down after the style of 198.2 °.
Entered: 50 °
